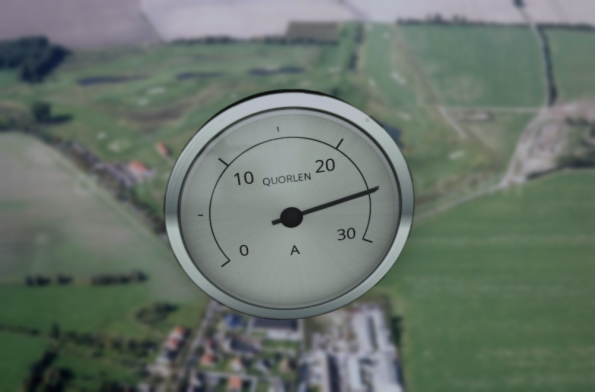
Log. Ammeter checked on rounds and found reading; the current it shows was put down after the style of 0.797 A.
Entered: 25 A
